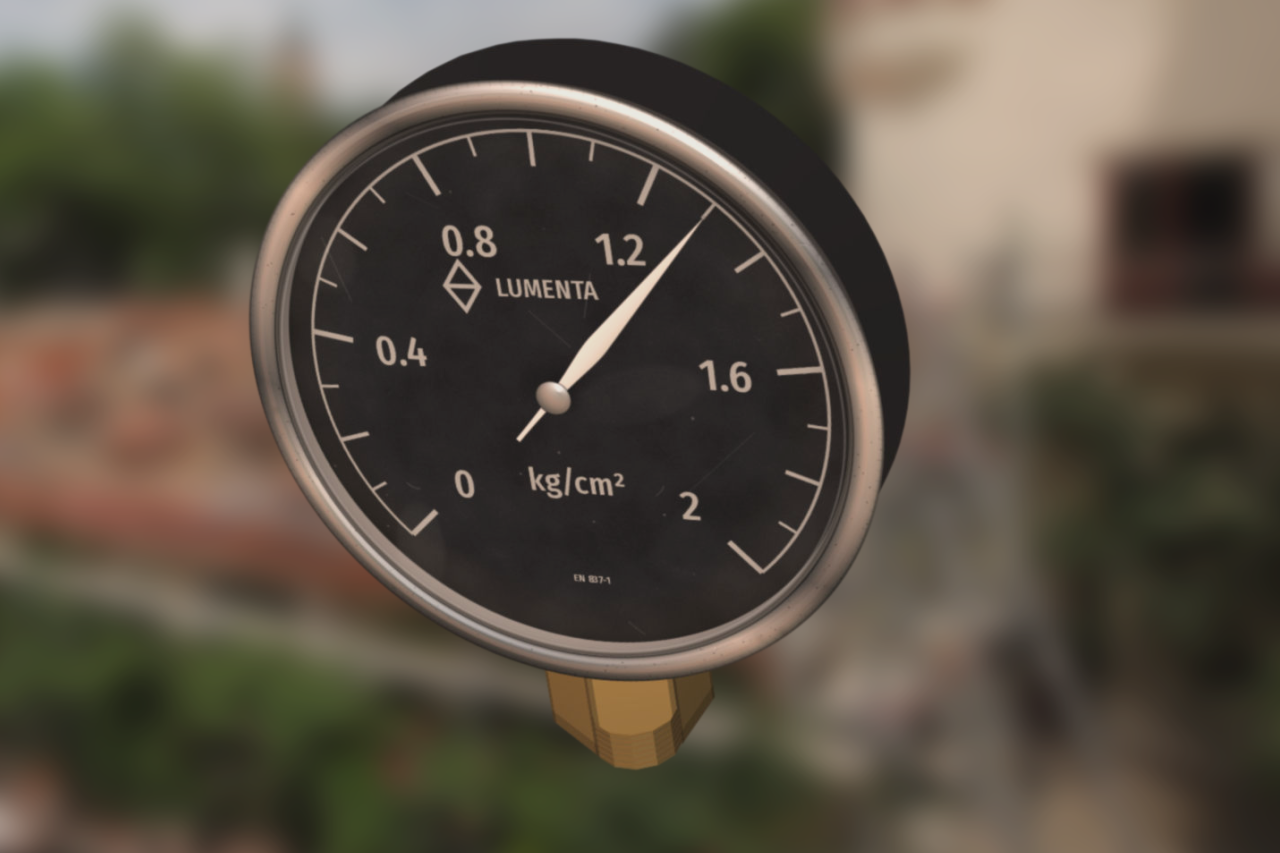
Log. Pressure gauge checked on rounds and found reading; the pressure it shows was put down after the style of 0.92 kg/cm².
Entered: 1.3 kg/cm²
